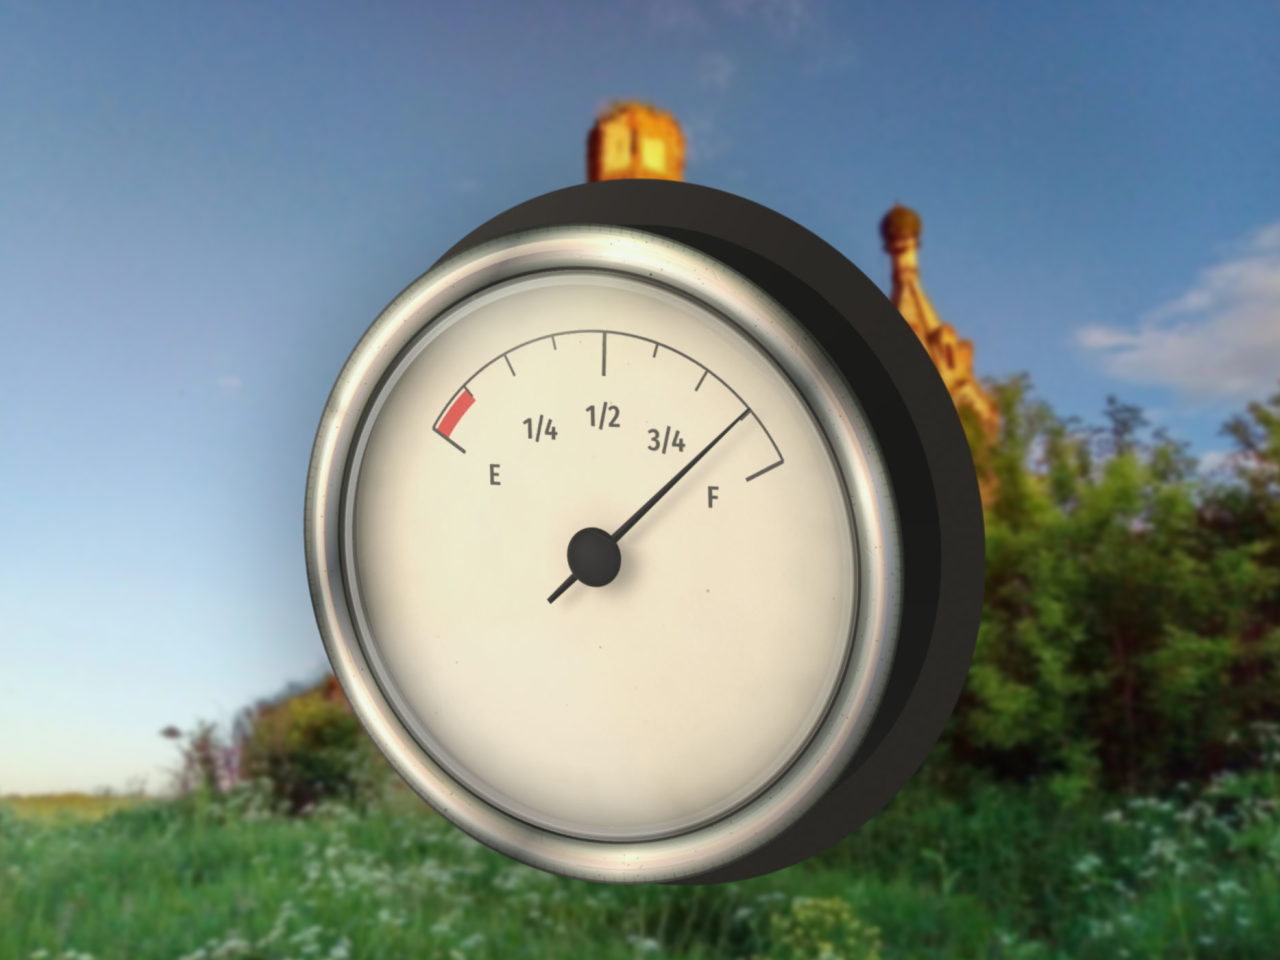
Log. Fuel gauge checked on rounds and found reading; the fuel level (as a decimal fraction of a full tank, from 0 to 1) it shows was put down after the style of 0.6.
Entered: 0.875
